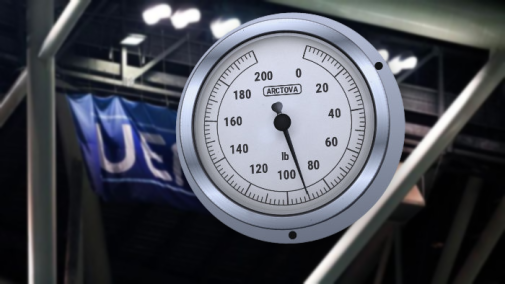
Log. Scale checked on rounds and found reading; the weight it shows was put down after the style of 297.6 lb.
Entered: 90 lb
